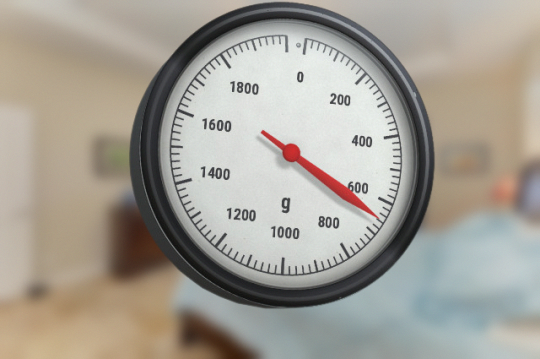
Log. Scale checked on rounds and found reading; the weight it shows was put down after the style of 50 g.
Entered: 660 g
